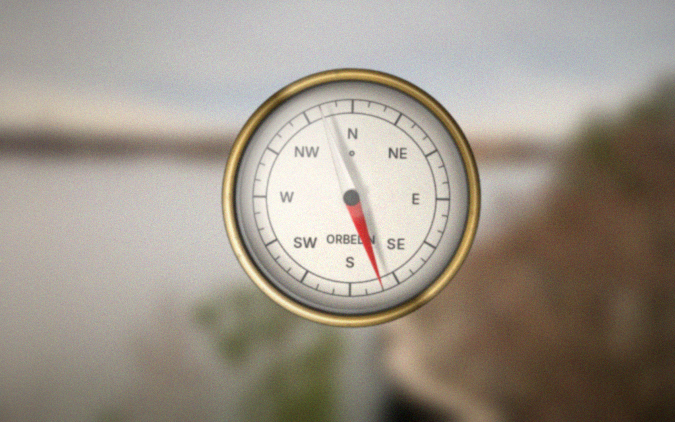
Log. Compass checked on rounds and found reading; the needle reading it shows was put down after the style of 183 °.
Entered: 160 °
